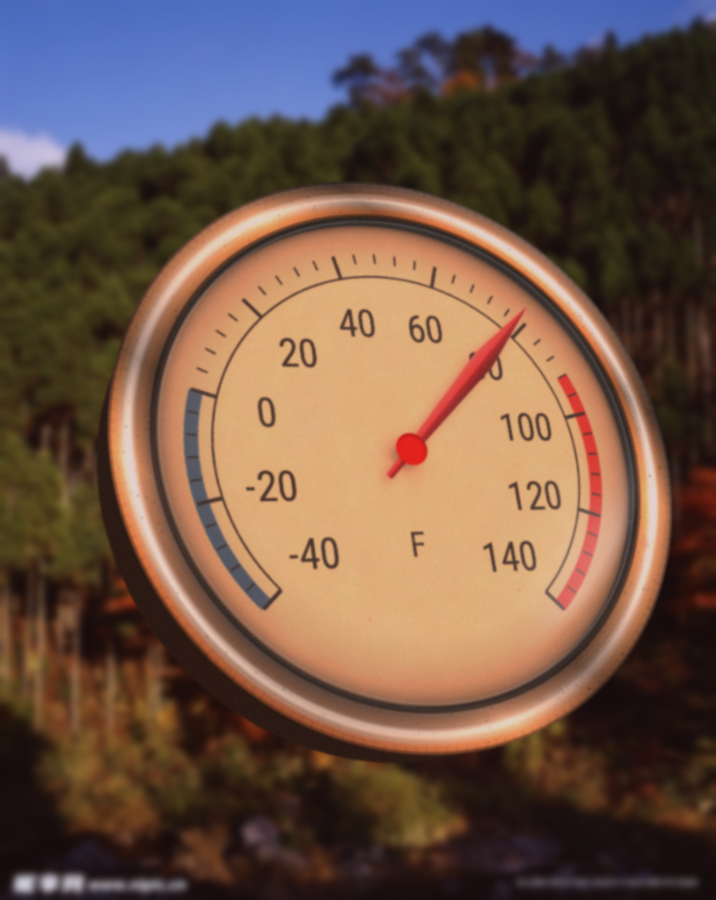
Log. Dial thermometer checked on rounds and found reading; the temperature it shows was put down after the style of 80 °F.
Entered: 78 °F
